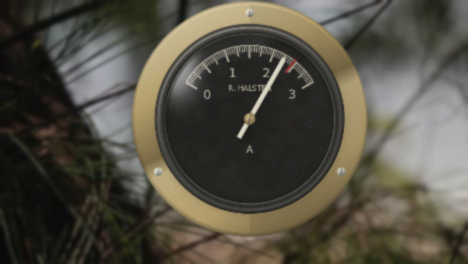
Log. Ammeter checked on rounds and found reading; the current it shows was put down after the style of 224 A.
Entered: 2.25 A
